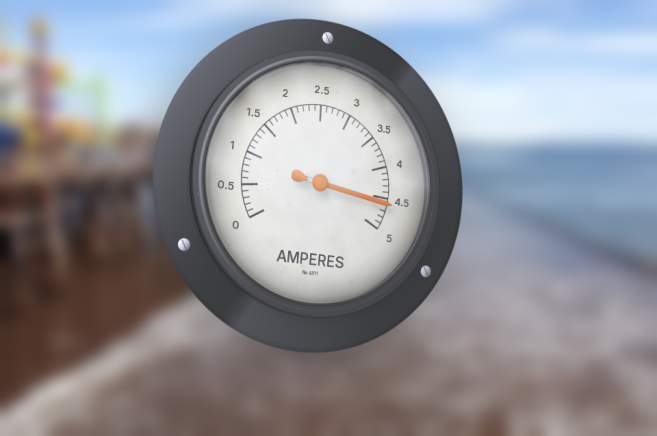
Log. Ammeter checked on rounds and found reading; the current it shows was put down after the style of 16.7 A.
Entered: 4.6 A
